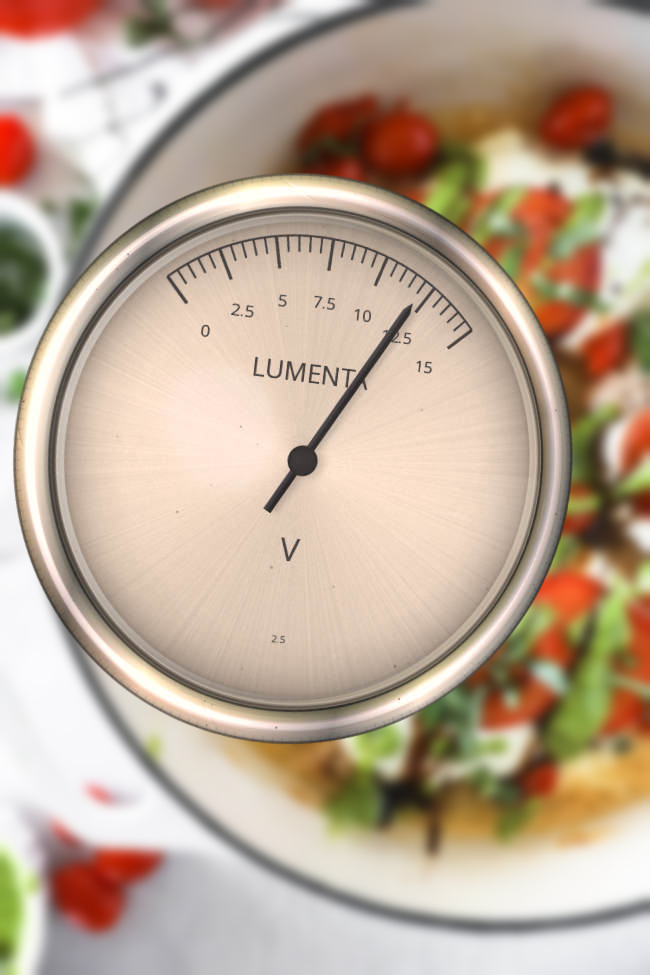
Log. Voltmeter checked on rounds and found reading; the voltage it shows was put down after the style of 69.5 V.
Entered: 12 V
